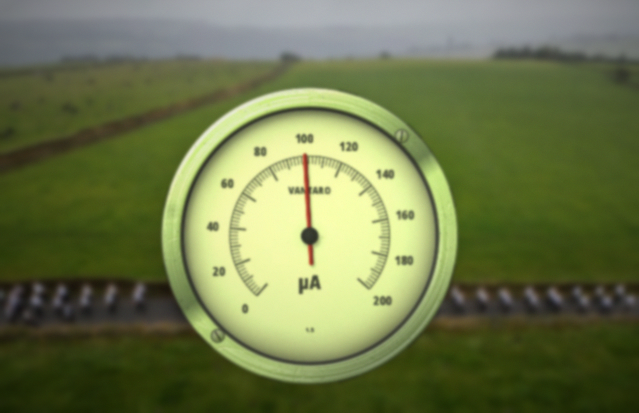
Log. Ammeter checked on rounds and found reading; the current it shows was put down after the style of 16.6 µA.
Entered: 100 µA
